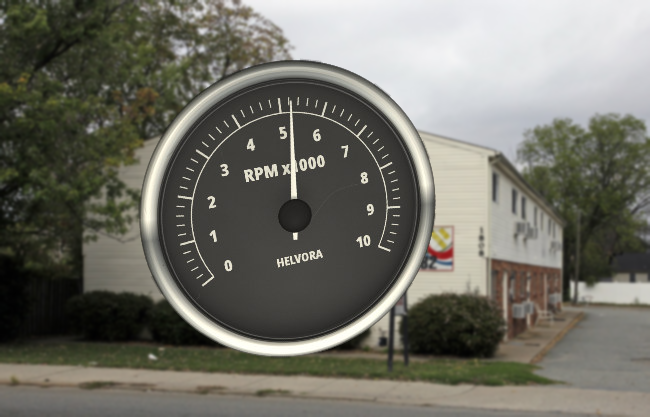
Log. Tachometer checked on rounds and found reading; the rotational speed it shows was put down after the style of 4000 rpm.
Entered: 5200 rpm
